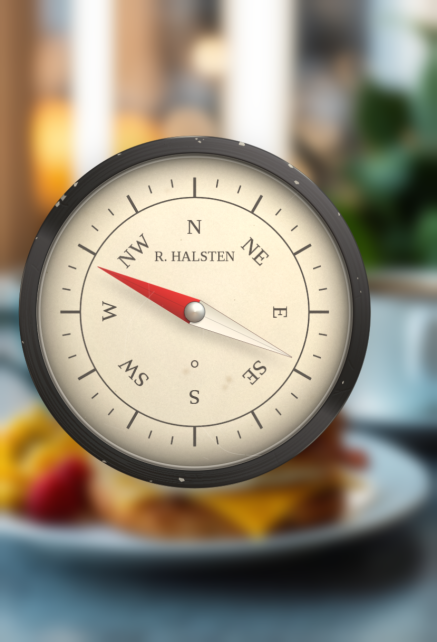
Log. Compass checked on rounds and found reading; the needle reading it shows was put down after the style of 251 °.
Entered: 295 °
